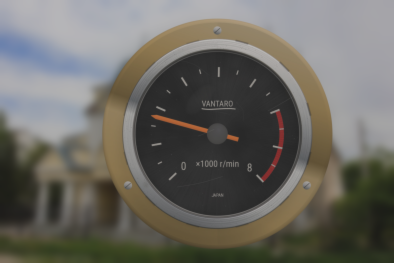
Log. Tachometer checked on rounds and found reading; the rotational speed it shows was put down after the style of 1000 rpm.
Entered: 1750 rpm
